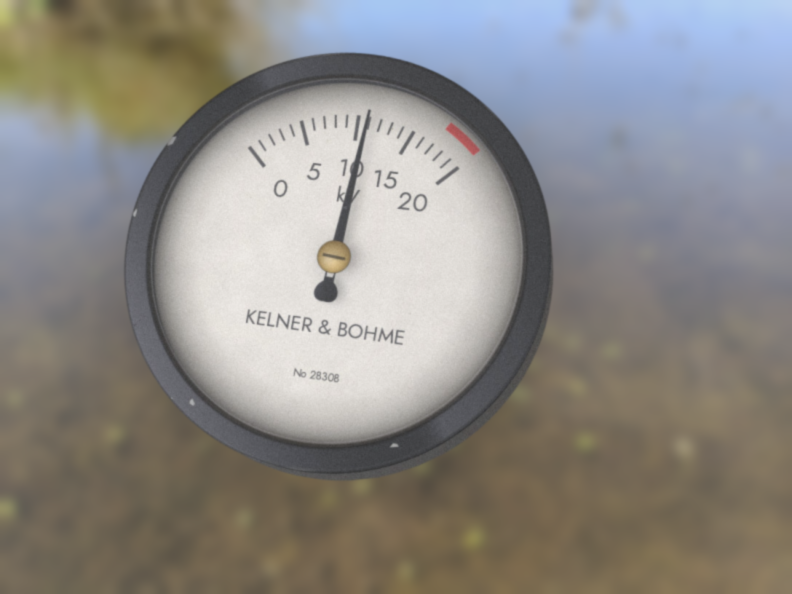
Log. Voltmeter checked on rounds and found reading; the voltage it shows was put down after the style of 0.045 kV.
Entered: 11 kV
